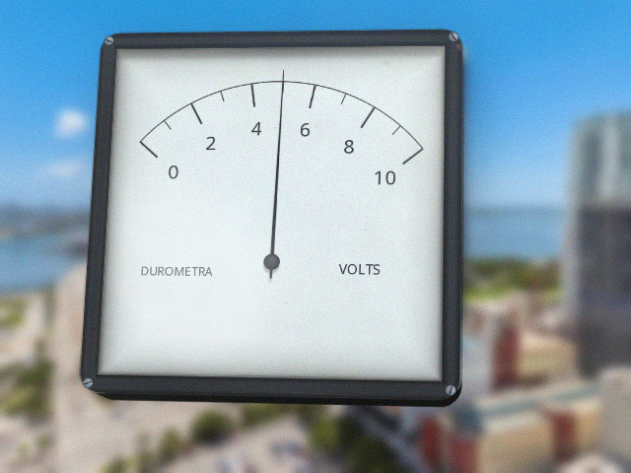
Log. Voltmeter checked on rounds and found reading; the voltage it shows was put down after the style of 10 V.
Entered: 5 V
